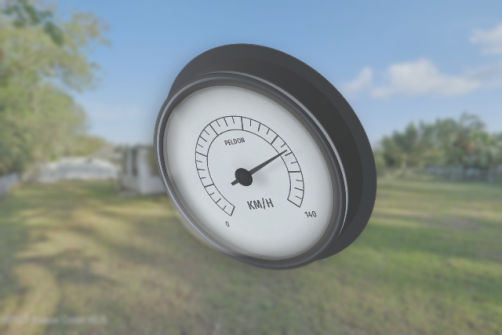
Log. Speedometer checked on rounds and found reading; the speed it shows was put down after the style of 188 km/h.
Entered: 107.5 km/h
